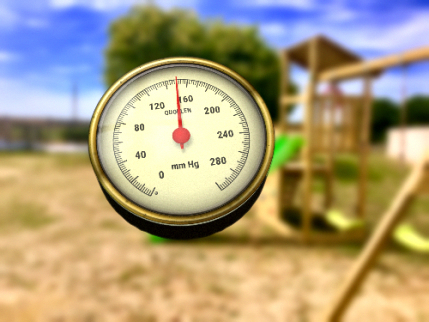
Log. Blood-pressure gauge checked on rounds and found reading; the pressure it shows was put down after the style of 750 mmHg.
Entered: 150 mmHg
